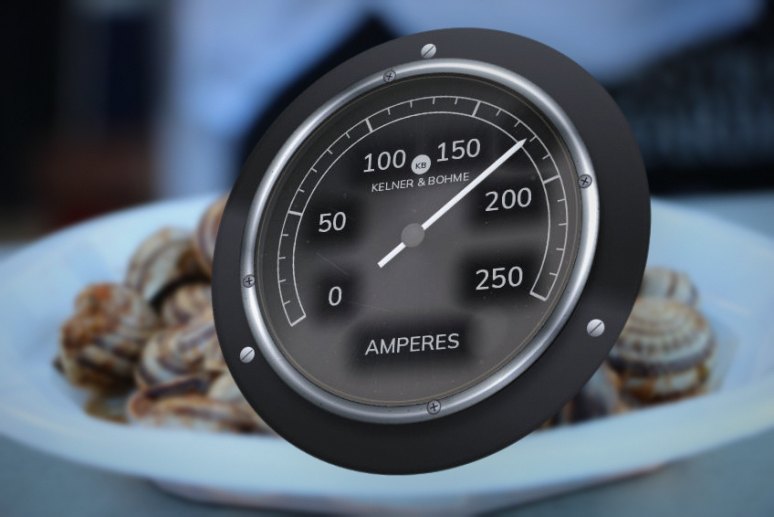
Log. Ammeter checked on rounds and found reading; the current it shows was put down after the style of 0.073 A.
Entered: 180 A
